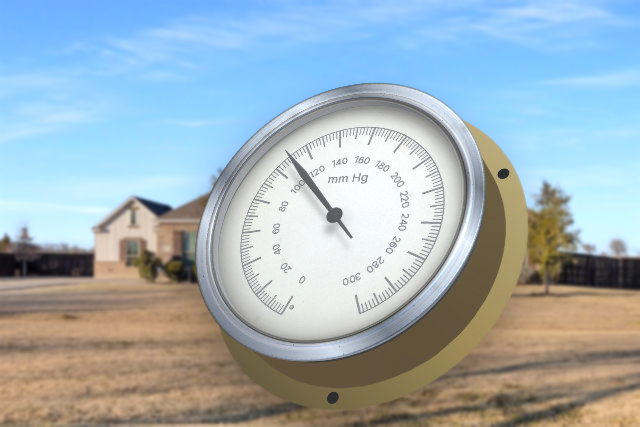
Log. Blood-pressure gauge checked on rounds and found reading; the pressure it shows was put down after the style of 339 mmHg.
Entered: 110 mmHg
